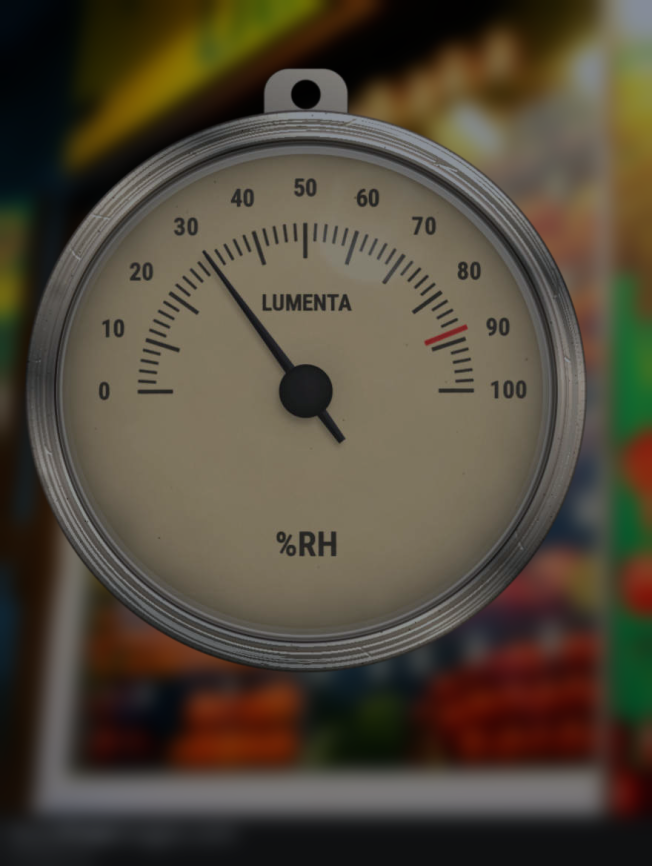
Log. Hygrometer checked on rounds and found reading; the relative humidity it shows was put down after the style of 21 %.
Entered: 30 %
